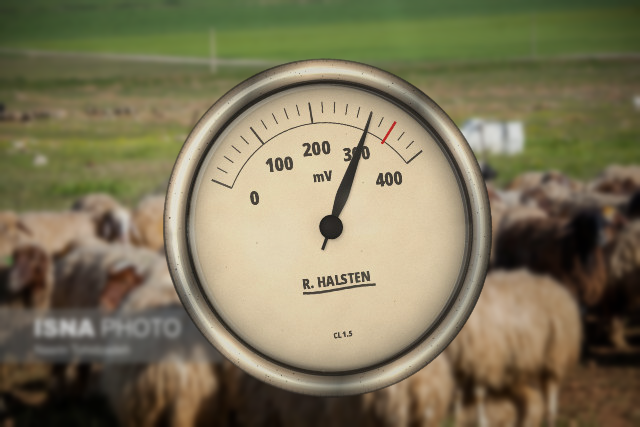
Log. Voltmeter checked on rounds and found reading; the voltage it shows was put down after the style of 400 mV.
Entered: 300 mV
